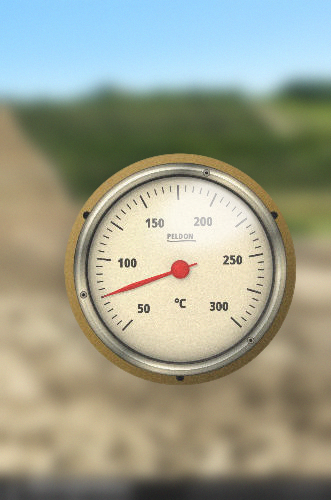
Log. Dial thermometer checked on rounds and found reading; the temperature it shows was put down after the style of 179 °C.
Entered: 75 °C
